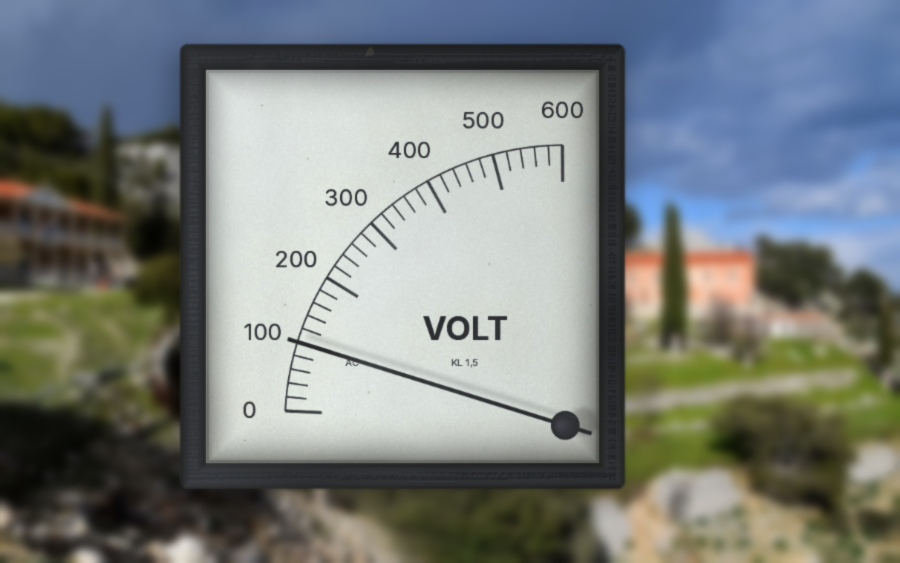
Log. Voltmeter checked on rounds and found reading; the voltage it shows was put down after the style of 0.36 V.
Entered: 100 V
